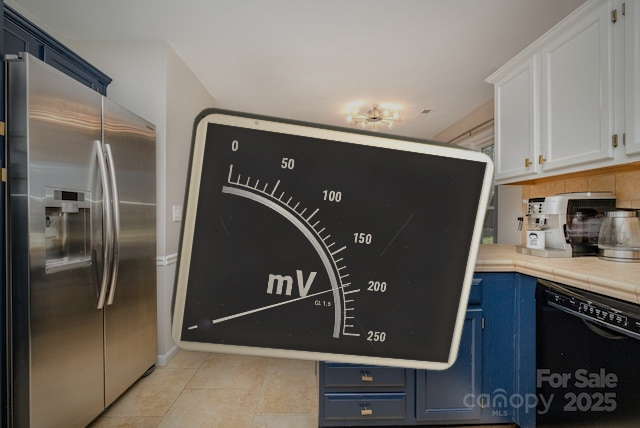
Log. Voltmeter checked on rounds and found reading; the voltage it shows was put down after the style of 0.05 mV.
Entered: 190 mV
